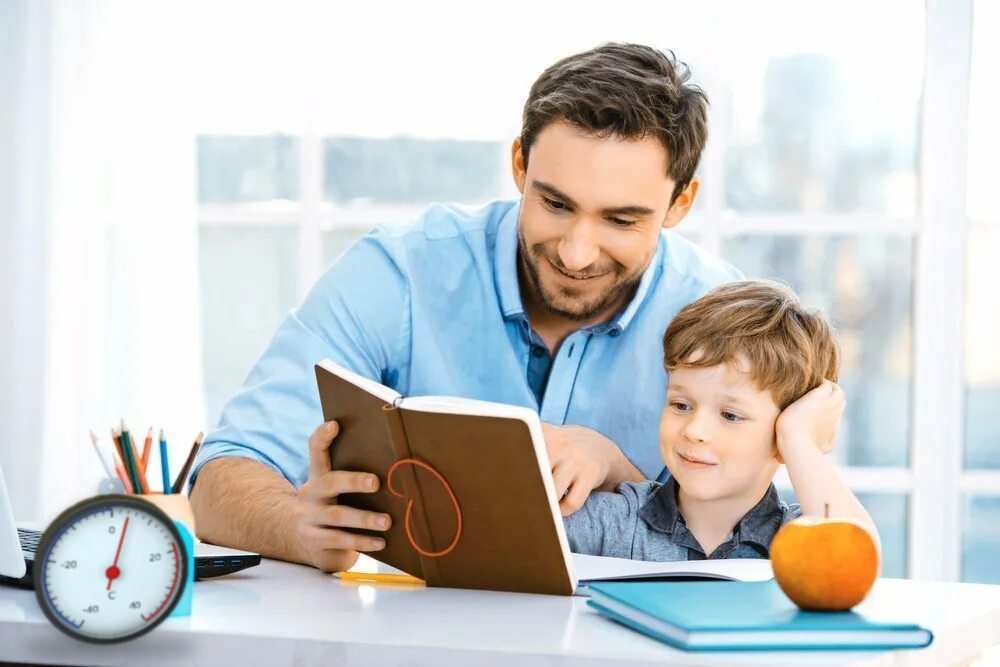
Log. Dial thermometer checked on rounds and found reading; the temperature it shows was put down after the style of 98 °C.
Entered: 4 °C
